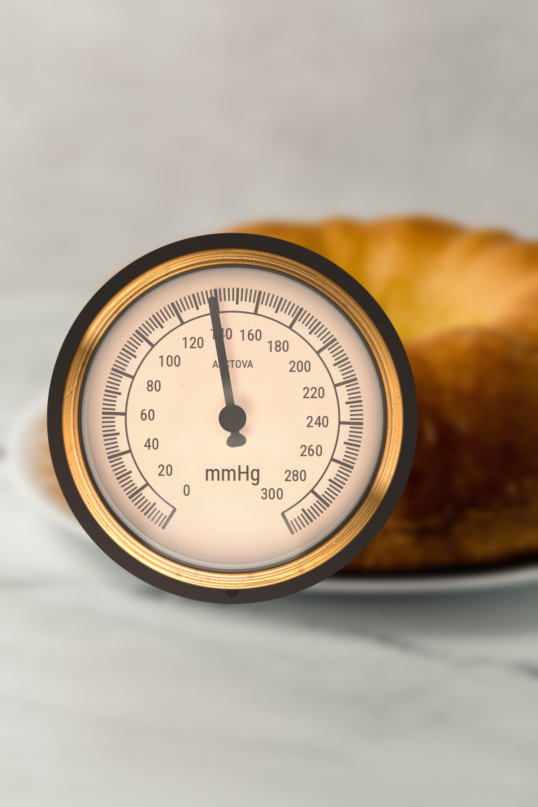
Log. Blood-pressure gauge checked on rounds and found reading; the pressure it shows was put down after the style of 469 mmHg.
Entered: 138 mmHg
